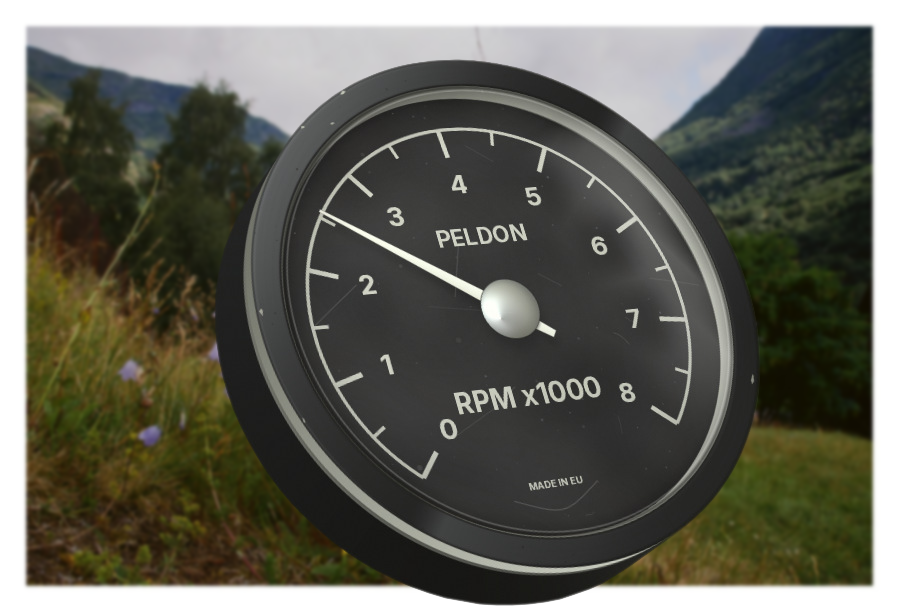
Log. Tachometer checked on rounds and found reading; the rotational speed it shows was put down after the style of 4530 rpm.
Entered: 2500 rpm
